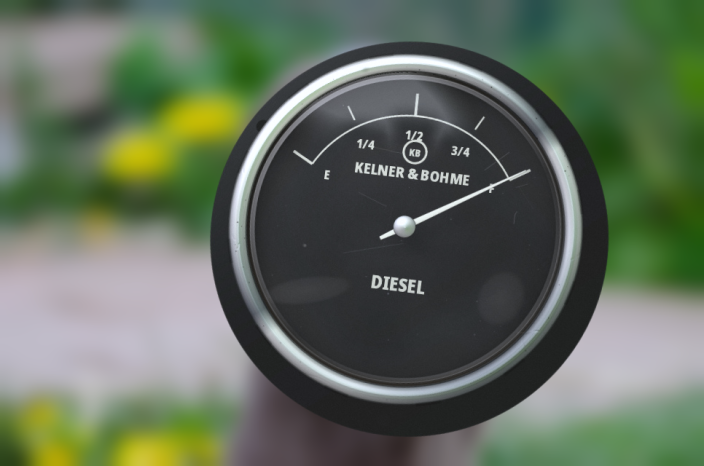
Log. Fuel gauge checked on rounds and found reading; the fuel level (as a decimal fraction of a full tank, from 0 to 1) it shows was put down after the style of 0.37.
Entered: 1
